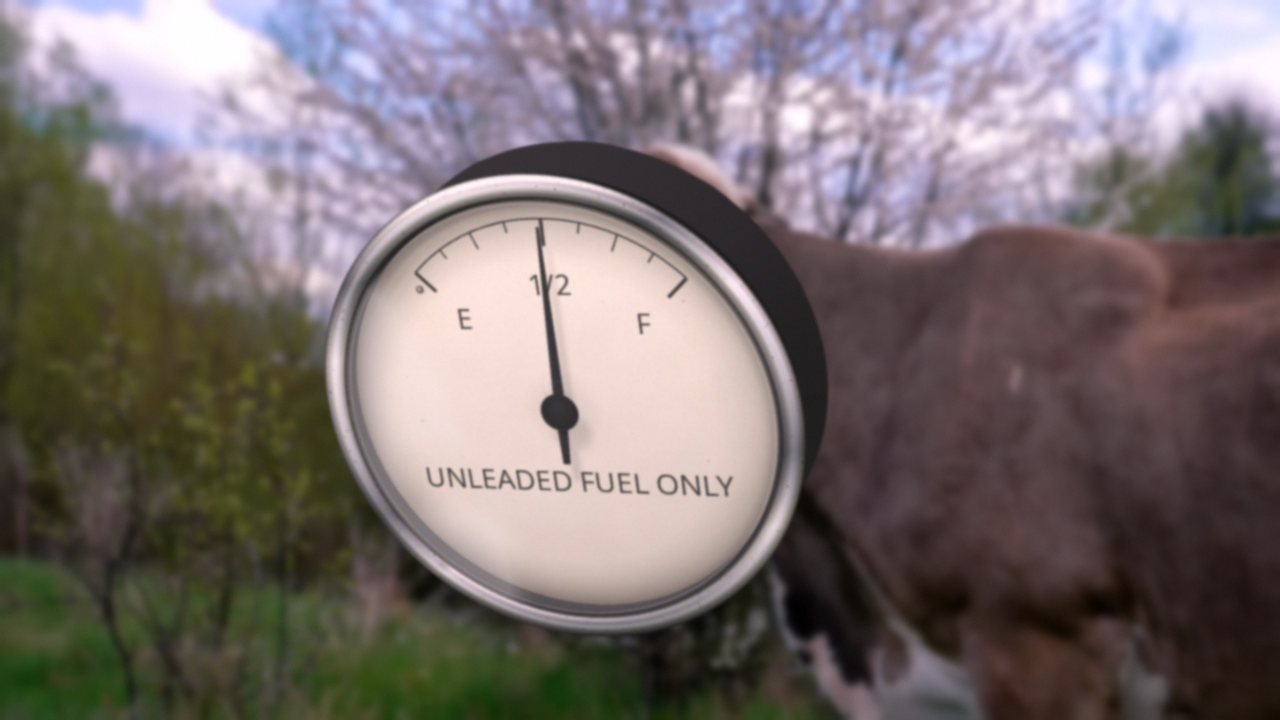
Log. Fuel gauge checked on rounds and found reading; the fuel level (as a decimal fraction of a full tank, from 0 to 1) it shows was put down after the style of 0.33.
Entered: 0.5
